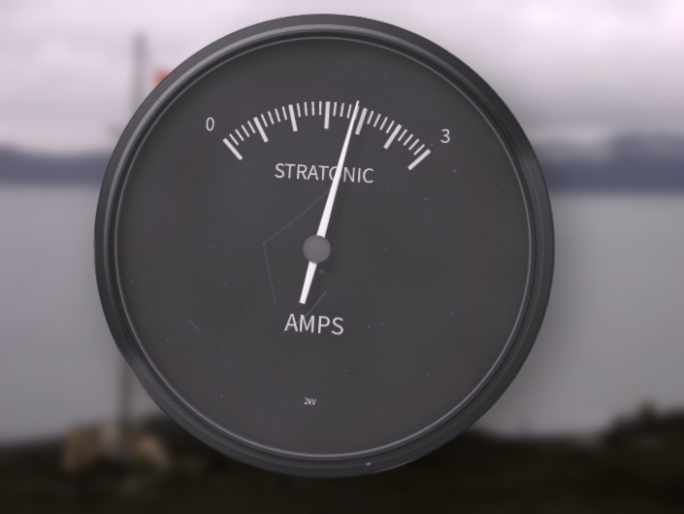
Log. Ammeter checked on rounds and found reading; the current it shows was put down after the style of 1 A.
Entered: 1.9 A
